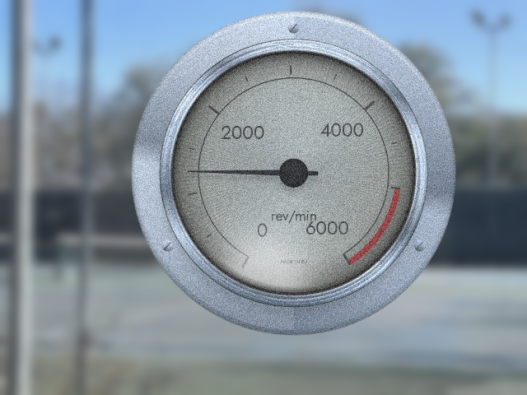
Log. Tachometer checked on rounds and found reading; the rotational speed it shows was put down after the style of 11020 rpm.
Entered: 1250 rpm
